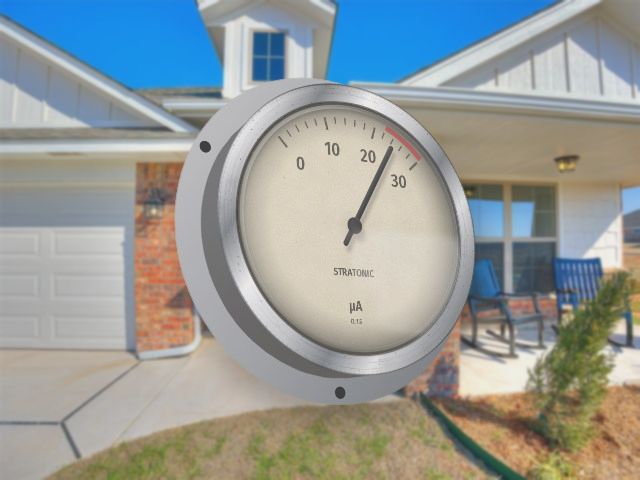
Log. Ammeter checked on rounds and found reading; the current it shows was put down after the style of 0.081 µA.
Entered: 24 µA
